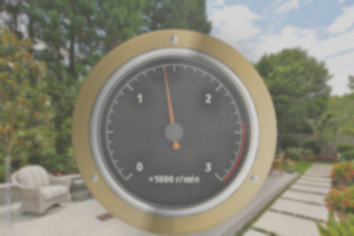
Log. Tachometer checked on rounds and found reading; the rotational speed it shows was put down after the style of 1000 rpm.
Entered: 1400 rpm
